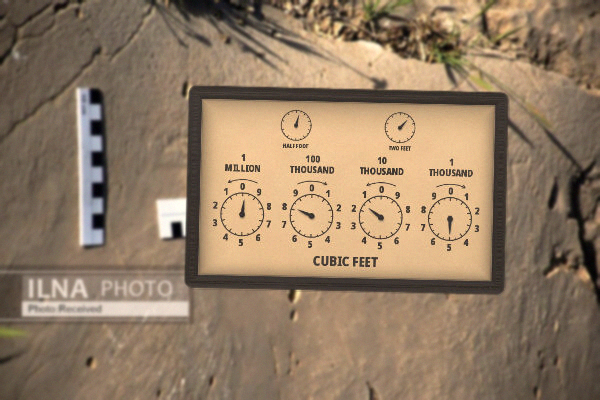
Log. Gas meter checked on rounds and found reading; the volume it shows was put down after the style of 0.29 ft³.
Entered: 981500 ft³
